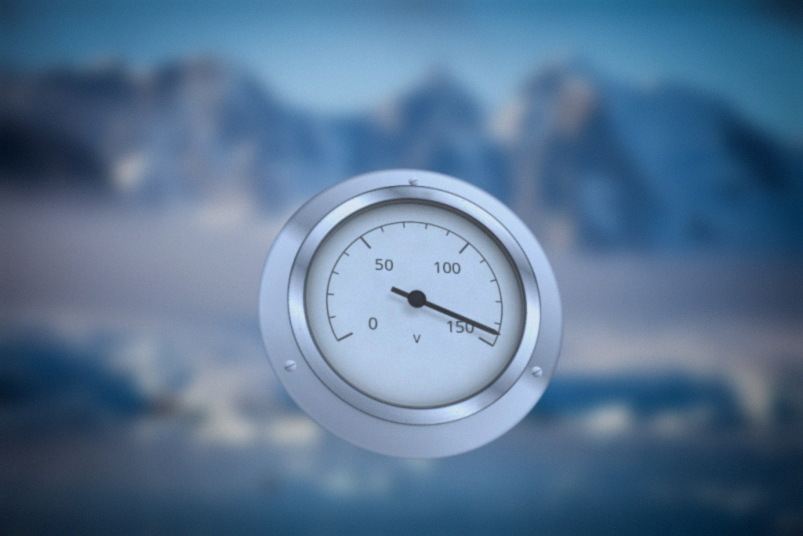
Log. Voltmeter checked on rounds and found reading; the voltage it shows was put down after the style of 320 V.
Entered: 145 V
